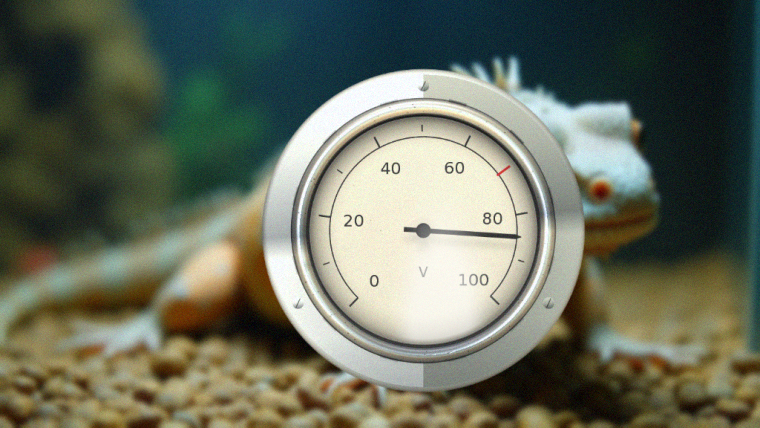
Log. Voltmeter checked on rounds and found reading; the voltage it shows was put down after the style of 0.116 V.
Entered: 85 V
